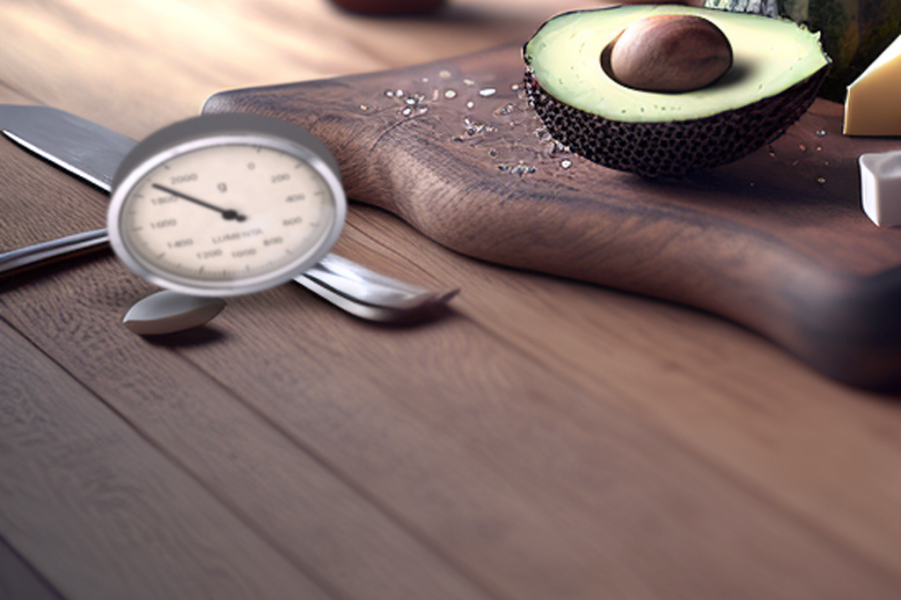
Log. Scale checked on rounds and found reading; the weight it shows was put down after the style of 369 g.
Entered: 1900 g
